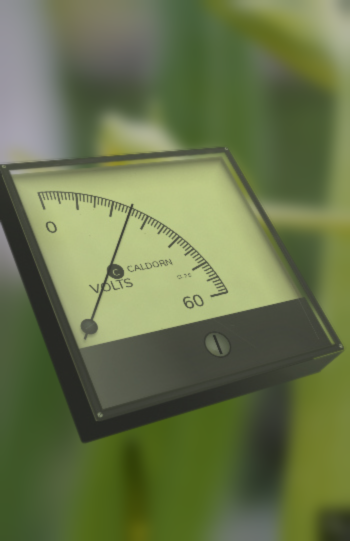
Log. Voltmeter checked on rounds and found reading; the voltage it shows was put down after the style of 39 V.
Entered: 25 V
